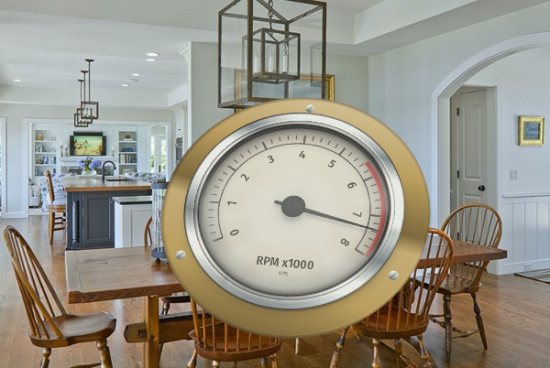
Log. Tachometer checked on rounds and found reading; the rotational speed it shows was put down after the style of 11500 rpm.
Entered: 7400 rpm
